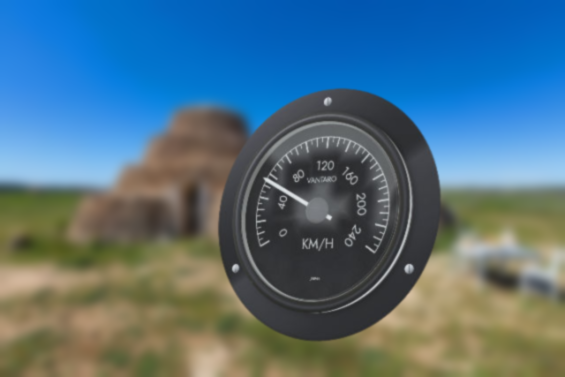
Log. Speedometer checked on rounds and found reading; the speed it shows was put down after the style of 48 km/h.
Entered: 55 km/h
